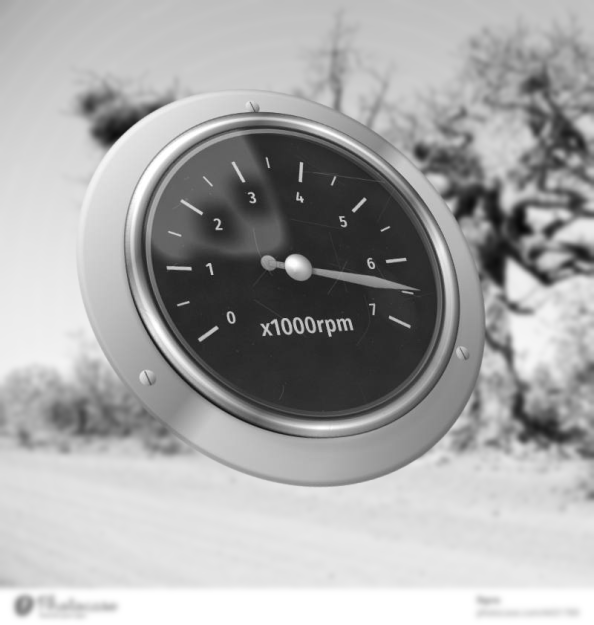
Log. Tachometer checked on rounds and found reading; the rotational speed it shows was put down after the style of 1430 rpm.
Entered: 6500 rpm
